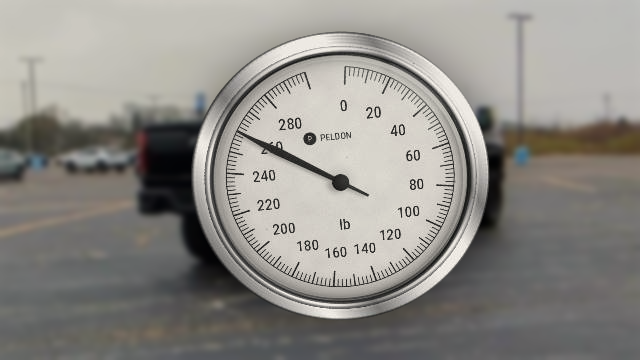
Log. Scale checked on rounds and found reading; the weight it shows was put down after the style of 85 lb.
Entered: 260 lb
